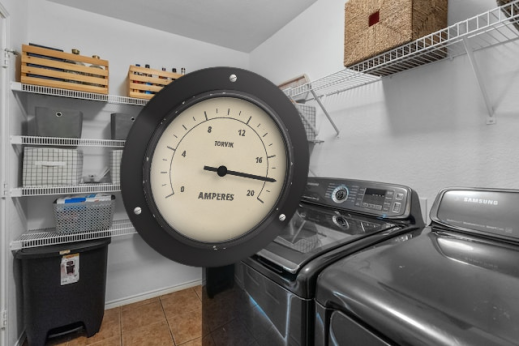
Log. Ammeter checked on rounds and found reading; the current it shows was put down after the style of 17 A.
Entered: 18 A
